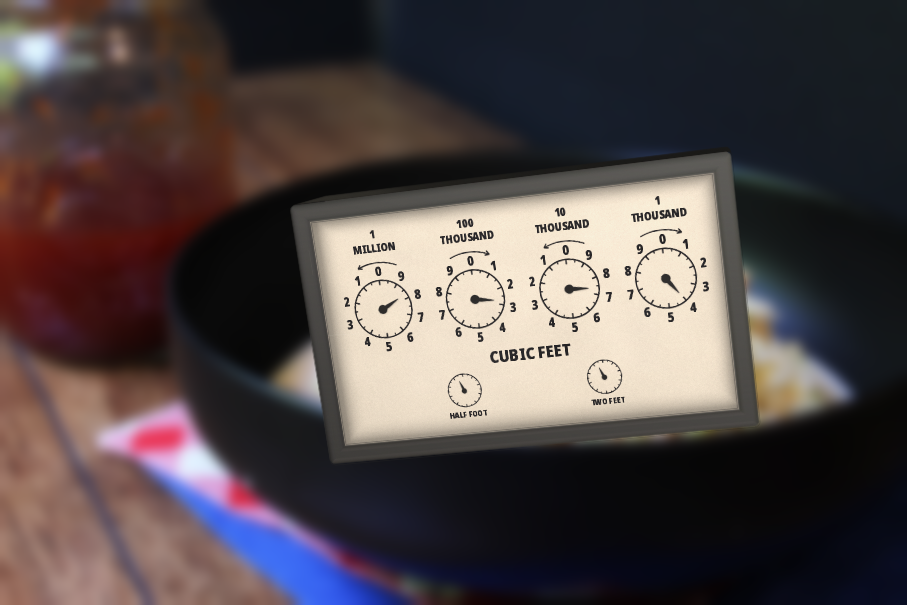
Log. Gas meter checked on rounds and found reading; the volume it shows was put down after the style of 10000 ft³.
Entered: 827400 ft³
